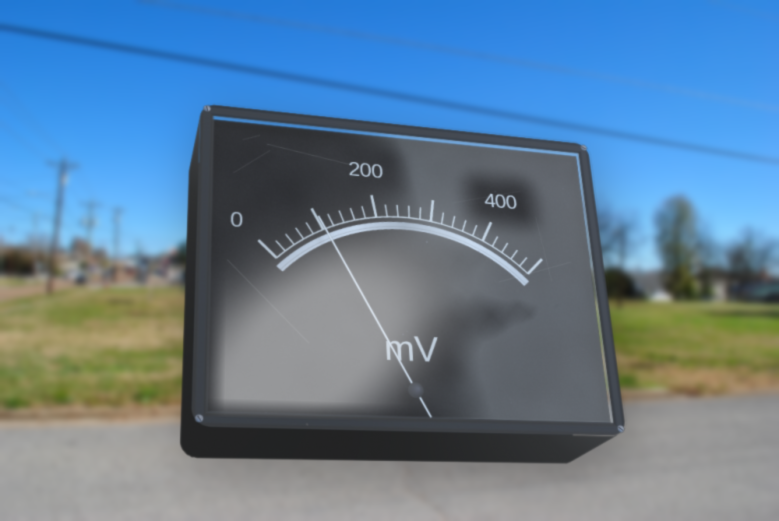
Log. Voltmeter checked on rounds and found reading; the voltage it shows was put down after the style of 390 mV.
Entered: 100 mV
